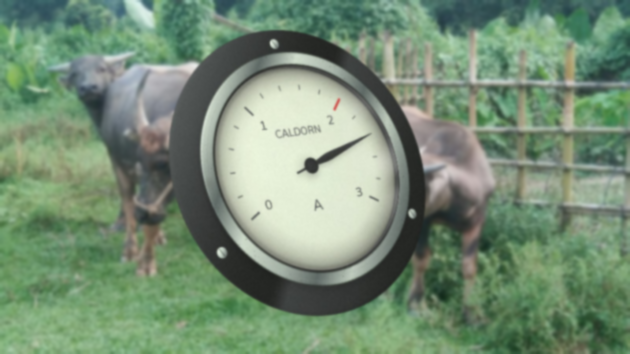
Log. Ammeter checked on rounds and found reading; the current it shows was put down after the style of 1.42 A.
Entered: 2.4 A
